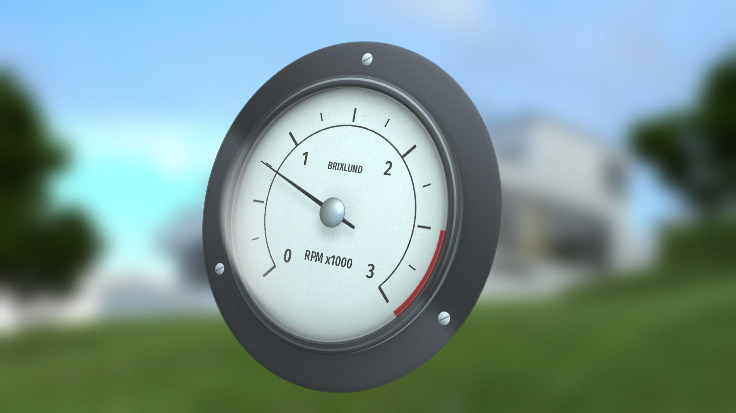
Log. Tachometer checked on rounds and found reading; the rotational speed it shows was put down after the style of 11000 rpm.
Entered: 750 rpm
